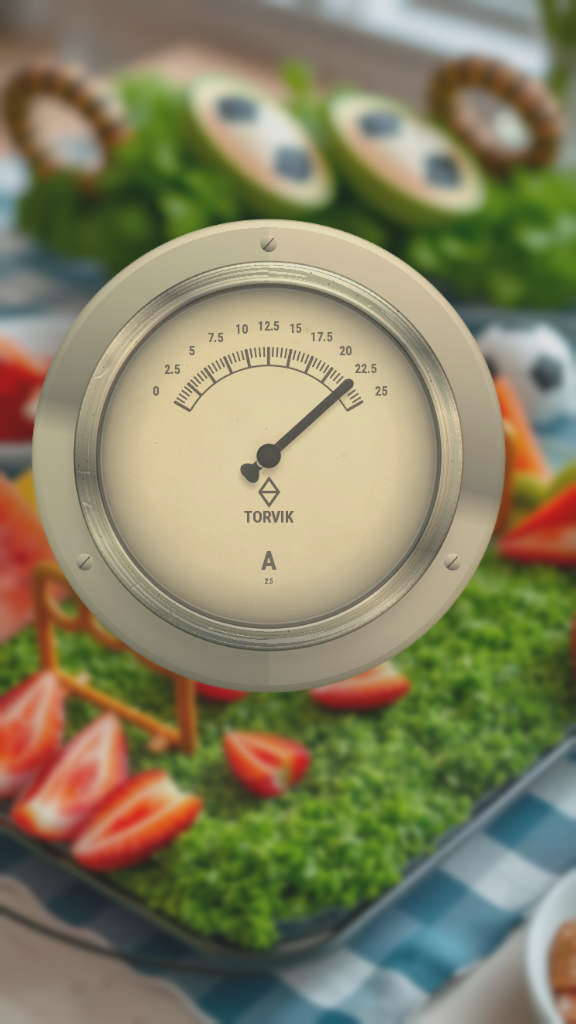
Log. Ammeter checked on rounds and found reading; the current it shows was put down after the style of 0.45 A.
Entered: 22.5 A
